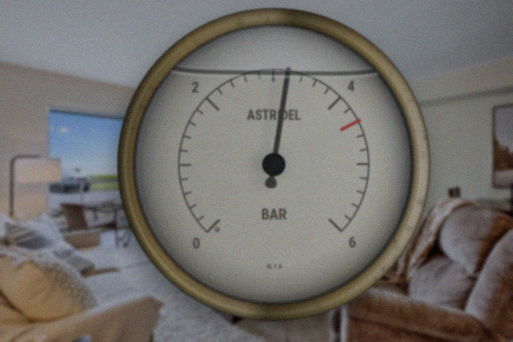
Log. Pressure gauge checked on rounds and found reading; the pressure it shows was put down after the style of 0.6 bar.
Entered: 3.2 bar
